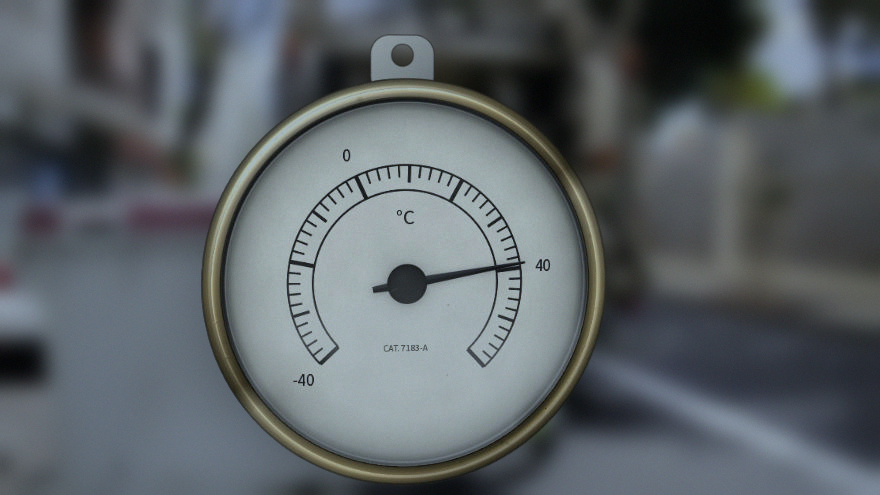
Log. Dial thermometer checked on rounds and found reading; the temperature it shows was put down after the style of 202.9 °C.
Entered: 39 °C
